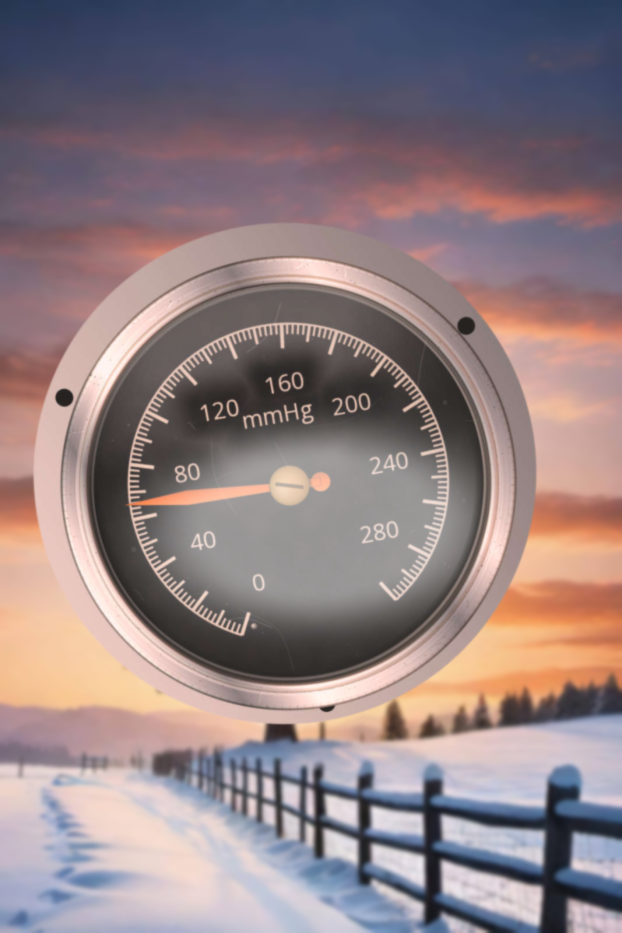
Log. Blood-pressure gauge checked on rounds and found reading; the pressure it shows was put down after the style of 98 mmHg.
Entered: 66 mmHg
